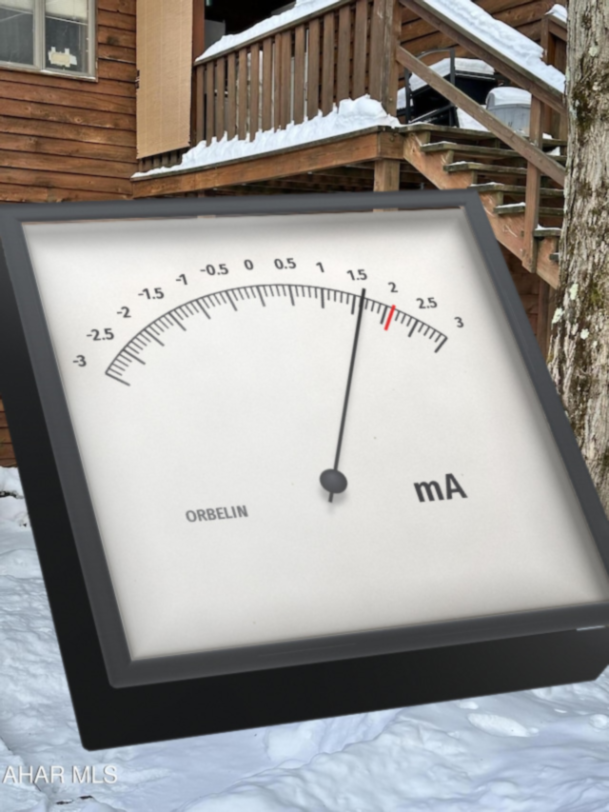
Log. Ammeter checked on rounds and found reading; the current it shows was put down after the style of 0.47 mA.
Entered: 1.6 mA
